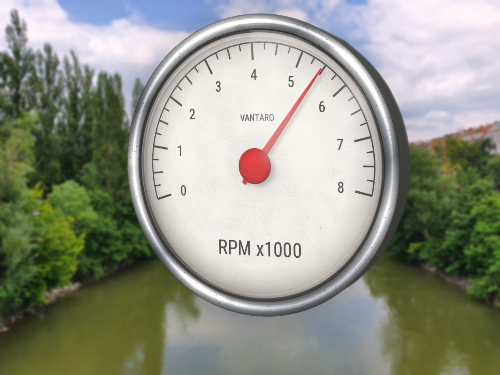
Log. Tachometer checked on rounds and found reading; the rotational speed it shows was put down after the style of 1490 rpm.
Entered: 5500 rpm
